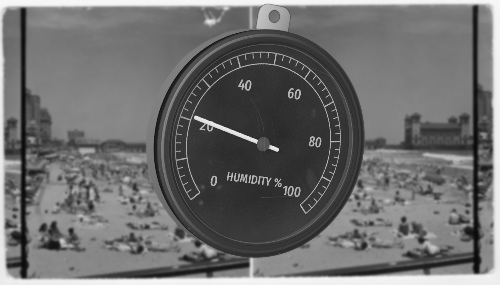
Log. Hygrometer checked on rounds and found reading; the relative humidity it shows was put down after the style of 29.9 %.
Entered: 21 %
